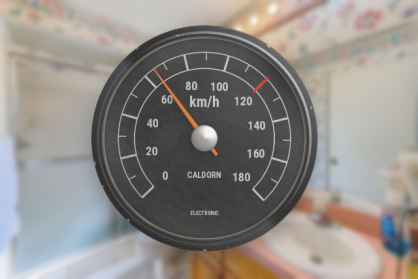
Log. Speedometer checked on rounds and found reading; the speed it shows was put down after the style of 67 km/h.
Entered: 65 km/h
